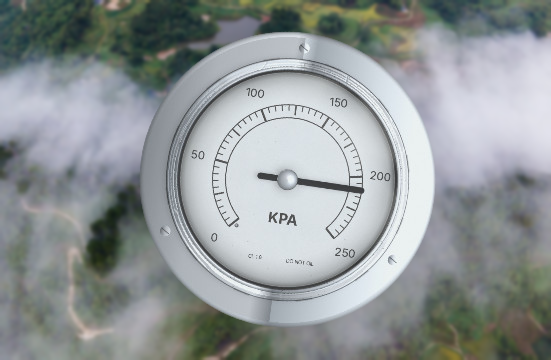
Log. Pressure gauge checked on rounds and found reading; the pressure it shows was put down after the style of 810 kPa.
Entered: 210 kPa
